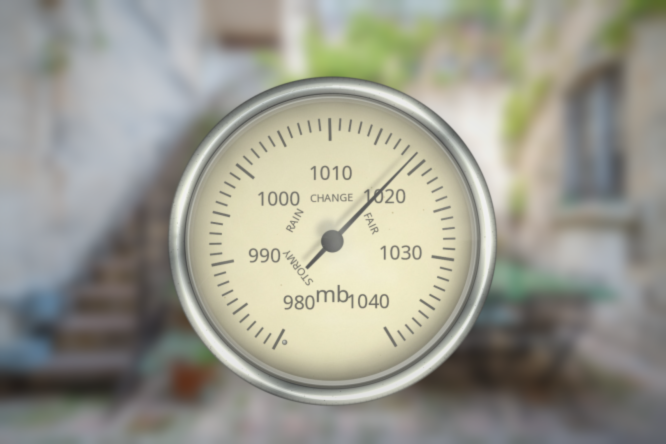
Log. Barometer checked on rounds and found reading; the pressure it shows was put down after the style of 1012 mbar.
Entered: 1019 mbar
